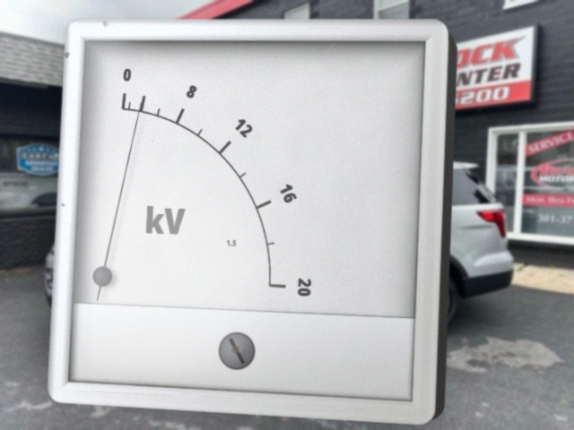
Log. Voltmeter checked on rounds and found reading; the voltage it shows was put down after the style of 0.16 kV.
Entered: 4 kV
